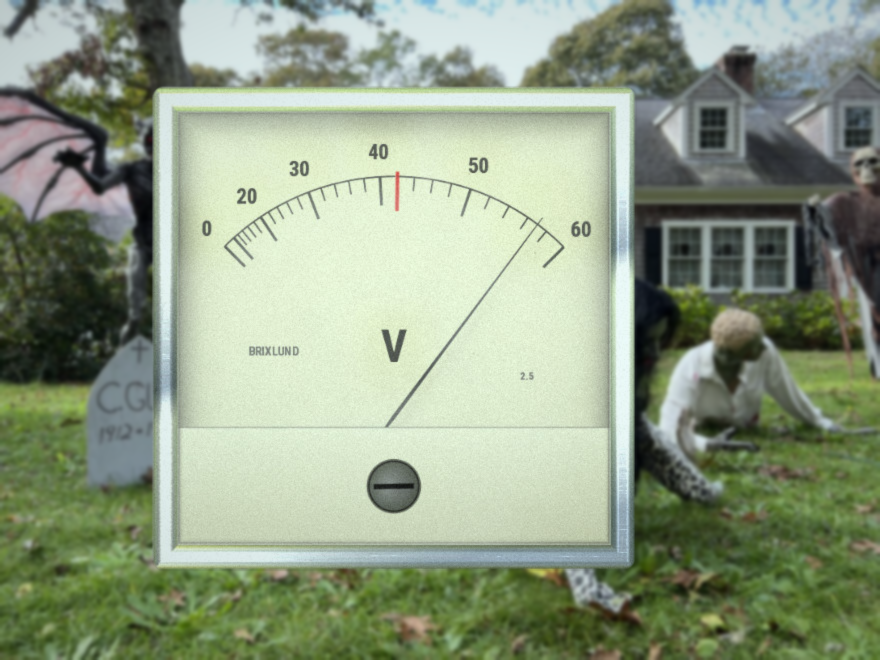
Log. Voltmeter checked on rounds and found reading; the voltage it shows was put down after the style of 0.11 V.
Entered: 57 V
